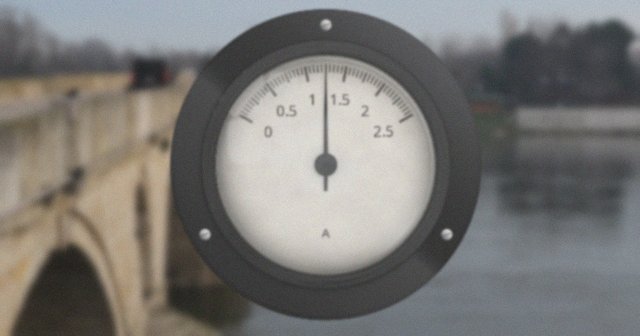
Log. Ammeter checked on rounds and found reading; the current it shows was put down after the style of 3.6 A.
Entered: 1.25 A
